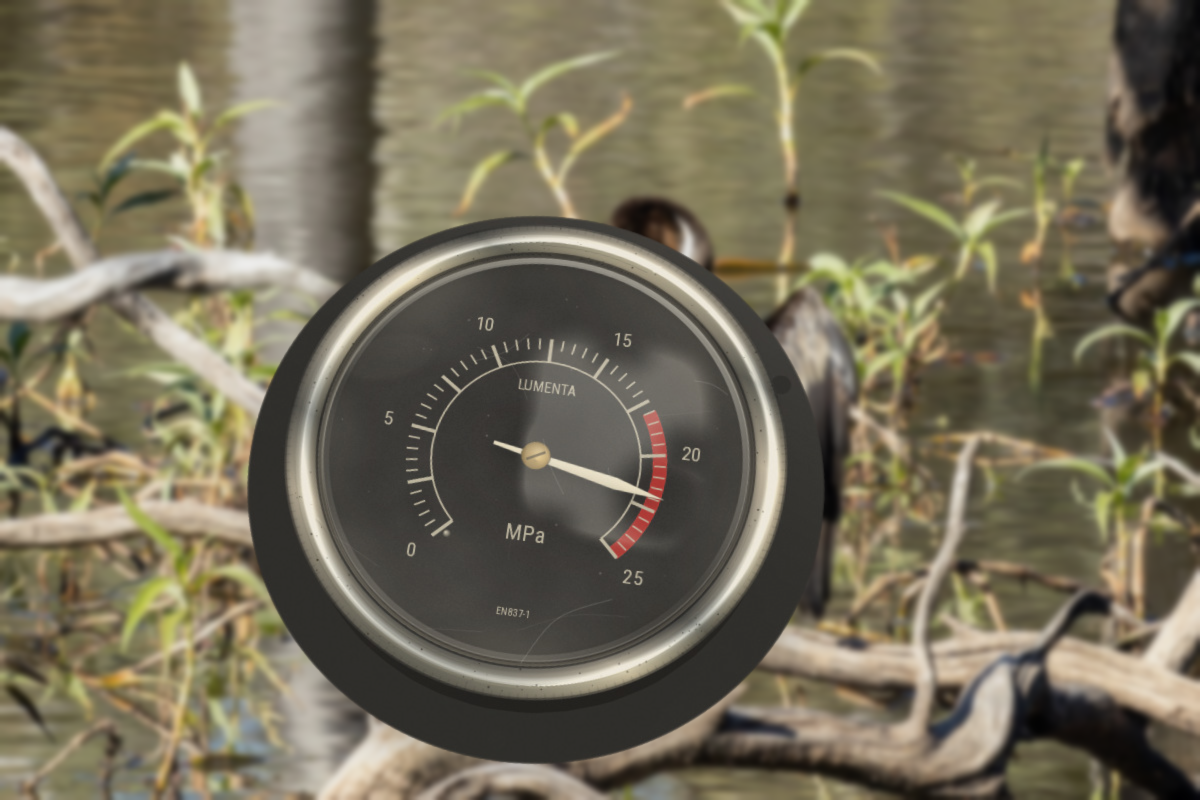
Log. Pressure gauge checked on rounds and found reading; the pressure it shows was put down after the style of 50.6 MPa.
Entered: 22 MPa
